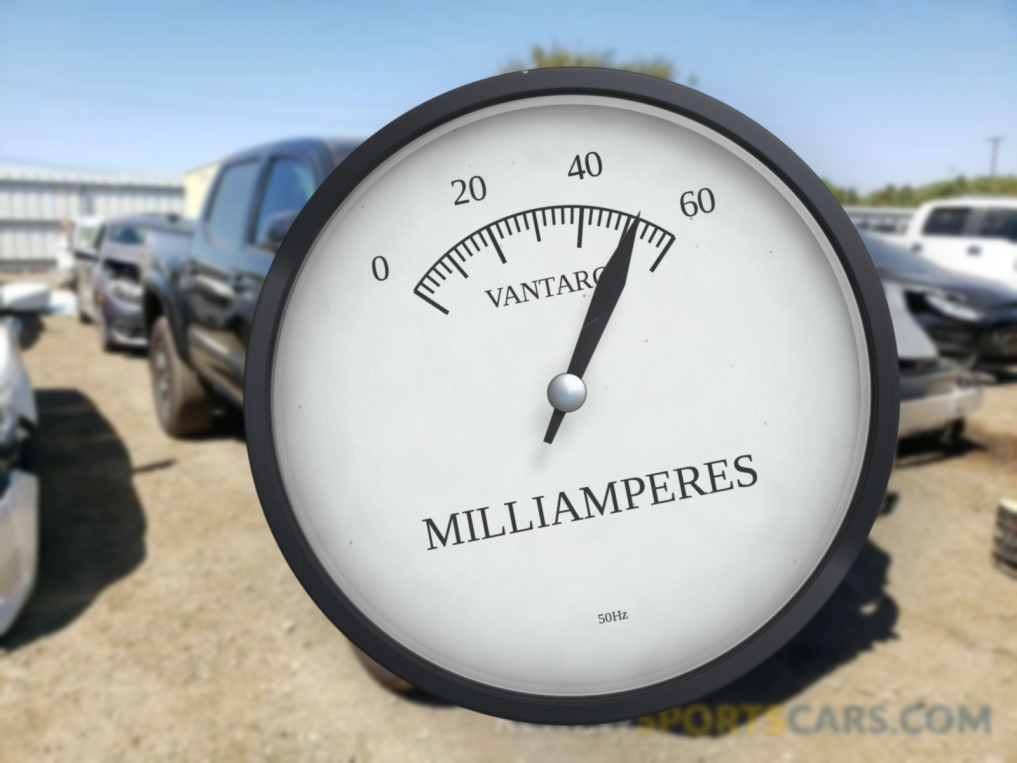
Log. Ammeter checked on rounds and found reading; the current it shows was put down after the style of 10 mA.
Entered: 52 mA
